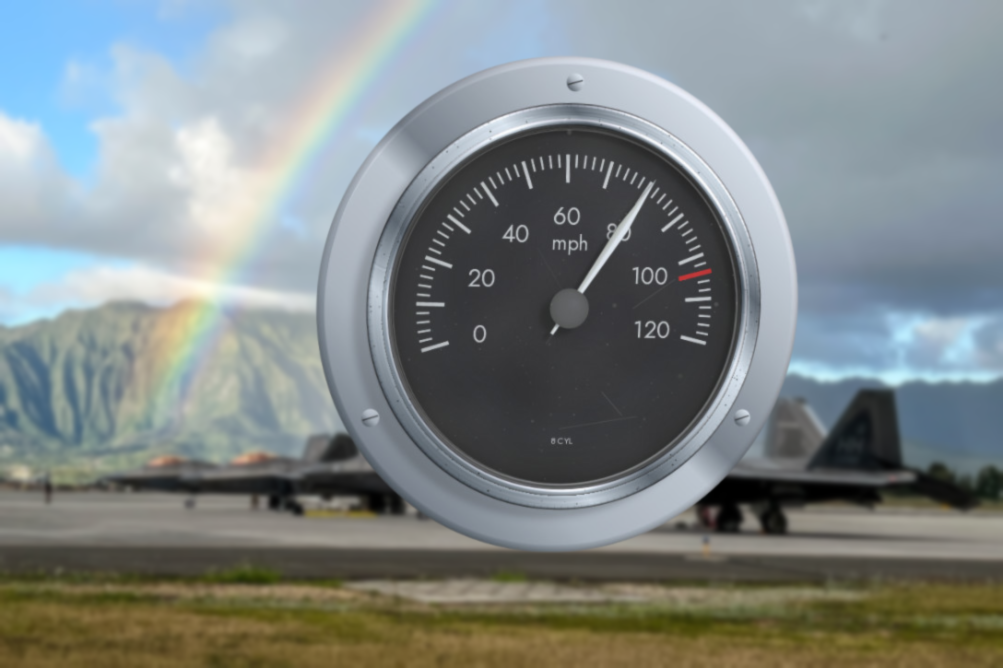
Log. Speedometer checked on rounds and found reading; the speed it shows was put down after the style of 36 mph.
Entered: 80 mph
